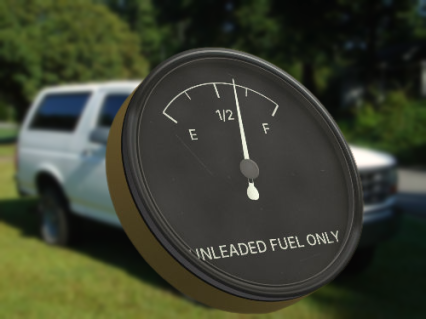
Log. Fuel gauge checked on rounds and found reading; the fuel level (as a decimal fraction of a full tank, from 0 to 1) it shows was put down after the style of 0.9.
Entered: 0.625
